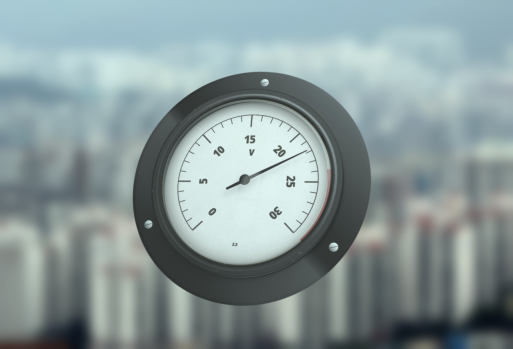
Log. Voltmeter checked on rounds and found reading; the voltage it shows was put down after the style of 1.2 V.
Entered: 22 V
